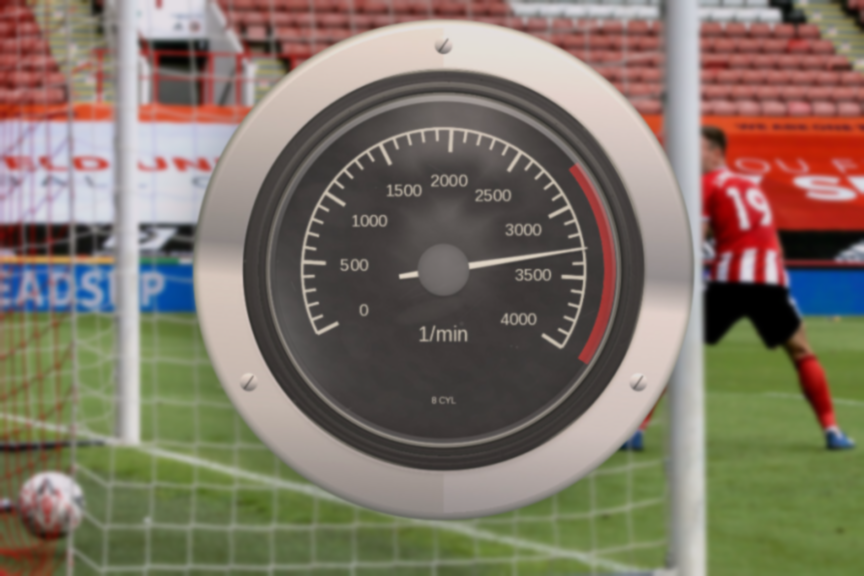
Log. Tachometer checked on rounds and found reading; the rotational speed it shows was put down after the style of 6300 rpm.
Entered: 3300 rpm
